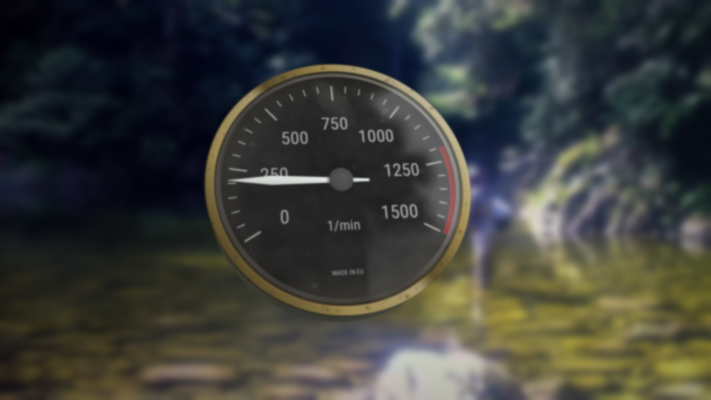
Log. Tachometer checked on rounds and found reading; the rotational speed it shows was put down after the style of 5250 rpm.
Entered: 200 rpm
